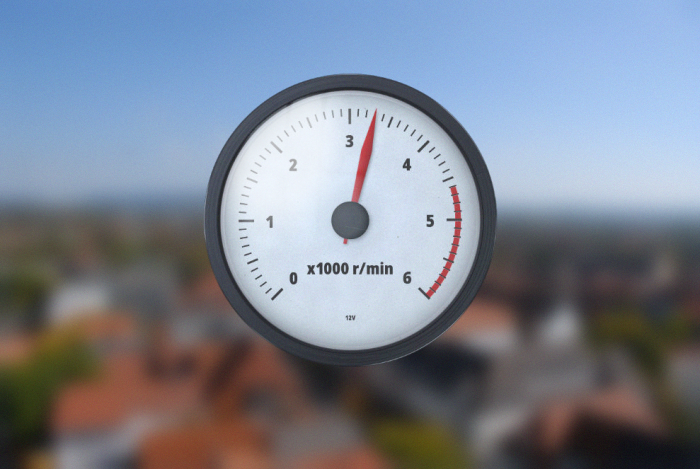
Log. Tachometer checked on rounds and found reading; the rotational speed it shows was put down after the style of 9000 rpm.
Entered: 3300 rpm
